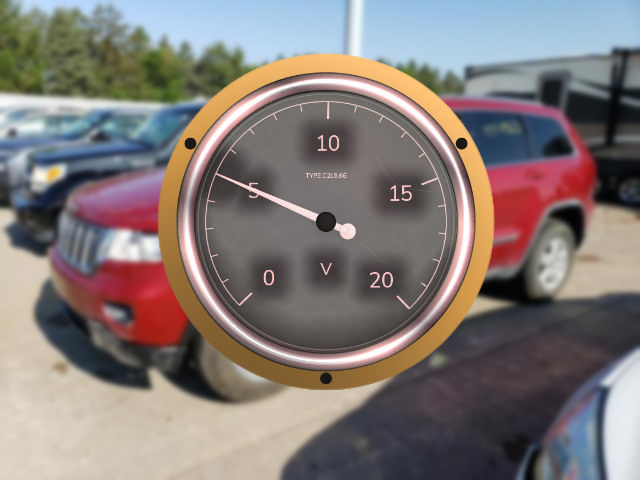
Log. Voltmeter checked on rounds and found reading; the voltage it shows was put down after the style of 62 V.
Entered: 5 V
